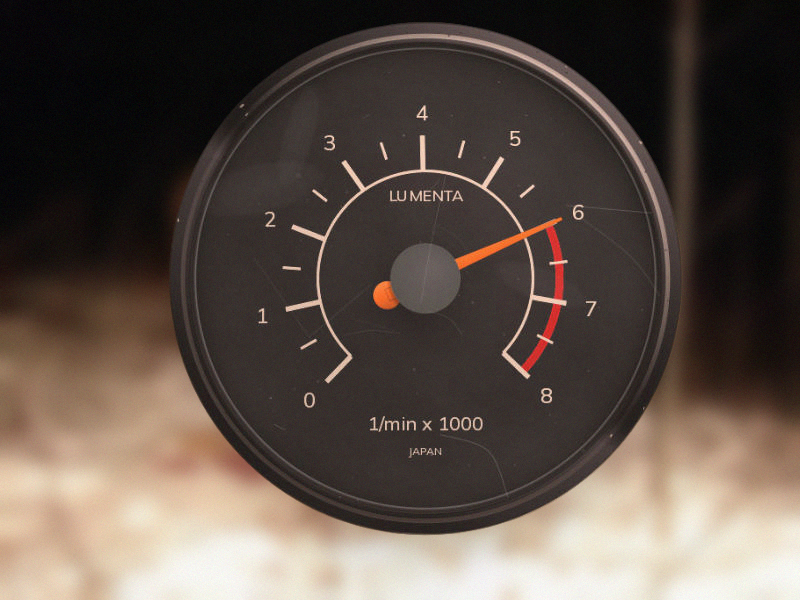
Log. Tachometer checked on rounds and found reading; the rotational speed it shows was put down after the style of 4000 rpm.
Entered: 6000 rpm
